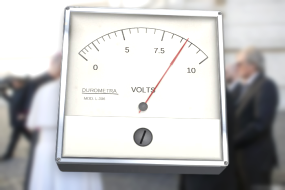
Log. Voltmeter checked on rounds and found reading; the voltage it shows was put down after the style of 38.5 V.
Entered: 8.75 V
